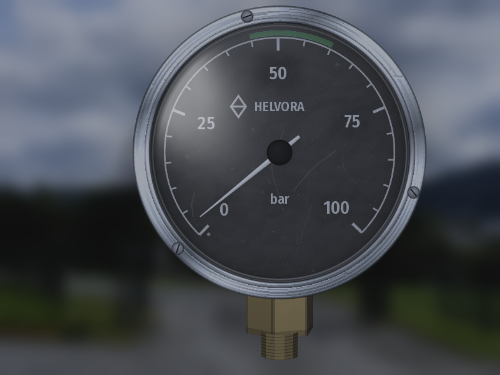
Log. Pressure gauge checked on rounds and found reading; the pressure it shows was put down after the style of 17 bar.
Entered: 2.5 bar
